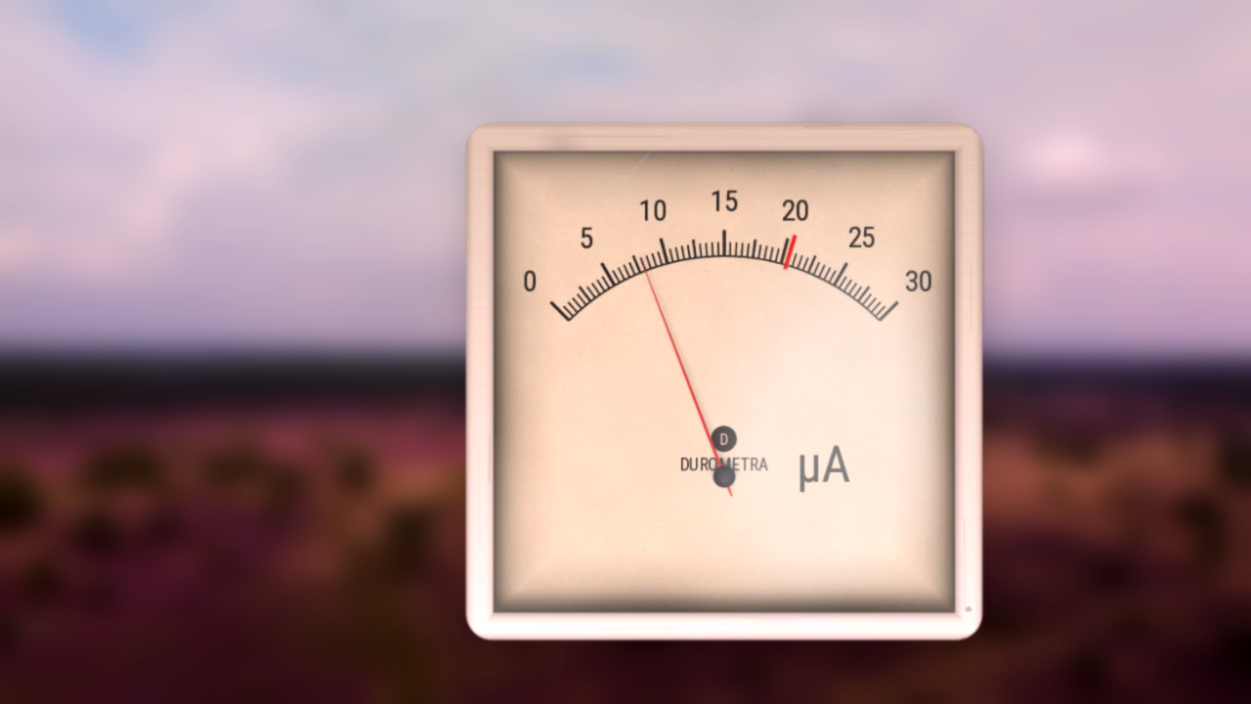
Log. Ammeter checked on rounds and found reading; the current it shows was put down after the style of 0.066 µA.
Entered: 8 µA
